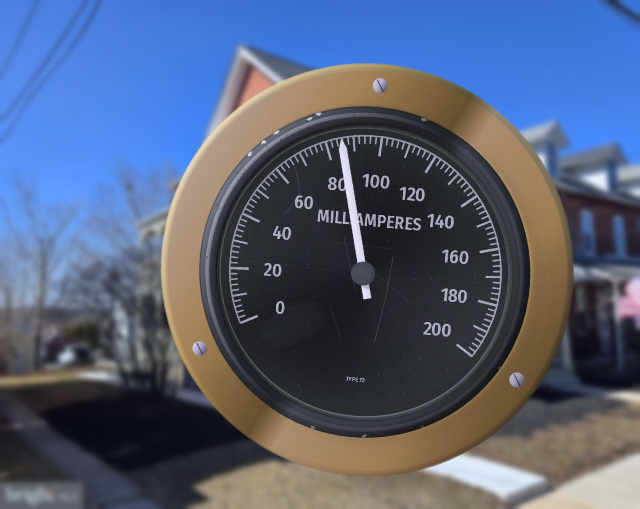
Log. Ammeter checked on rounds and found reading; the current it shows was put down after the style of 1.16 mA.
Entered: 86 mA
